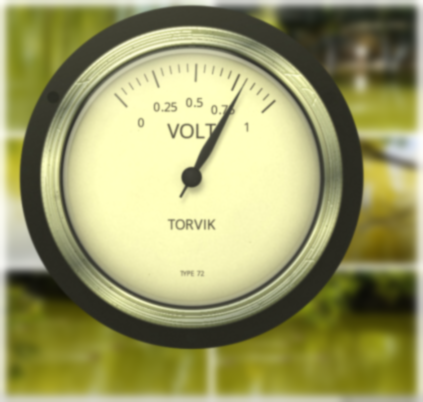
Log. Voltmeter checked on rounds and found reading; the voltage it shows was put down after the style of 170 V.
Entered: 0.8 V
